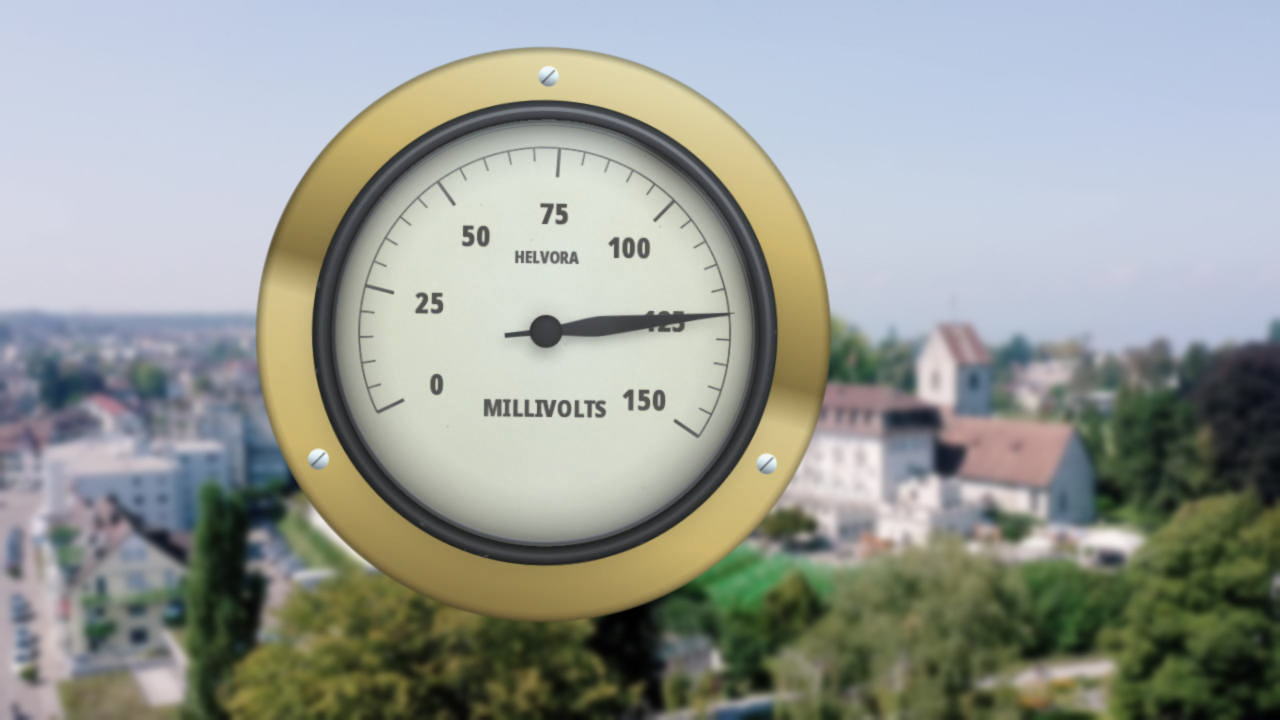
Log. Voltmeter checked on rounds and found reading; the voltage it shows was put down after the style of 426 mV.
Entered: 125 mV
